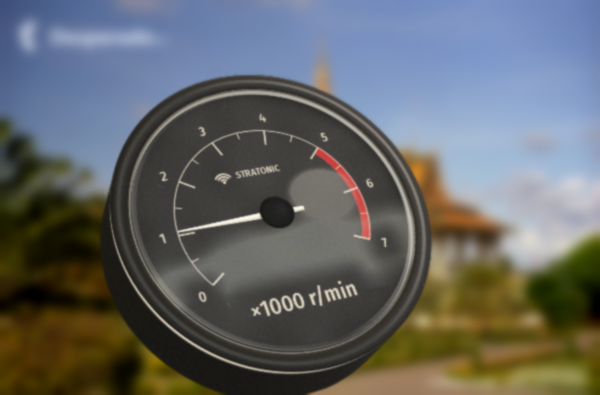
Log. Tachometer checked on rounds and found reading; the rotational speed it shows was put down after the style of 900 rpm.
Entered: 1000 rpm
